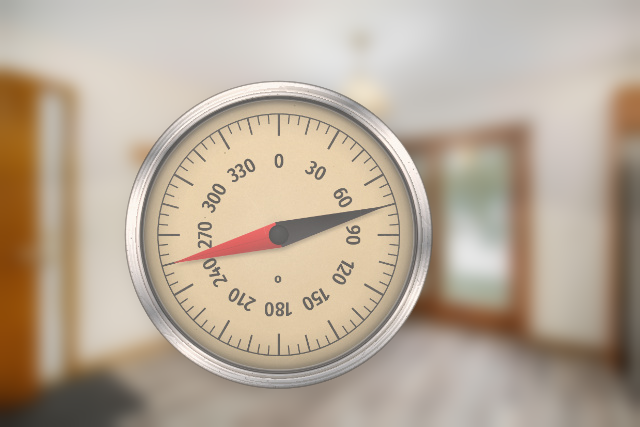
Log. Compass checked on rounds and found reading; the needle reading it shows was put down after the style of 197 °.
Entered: 255 °
